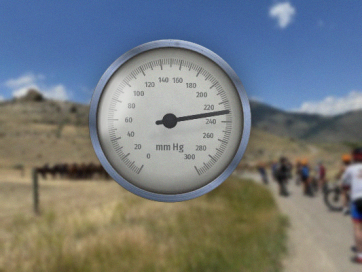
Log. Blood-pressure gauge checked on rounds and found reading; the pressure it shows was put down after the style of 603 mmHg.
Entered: 230 mmHg
